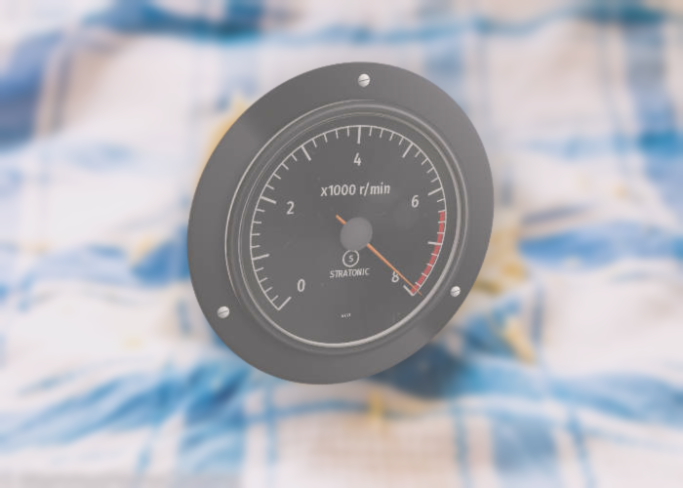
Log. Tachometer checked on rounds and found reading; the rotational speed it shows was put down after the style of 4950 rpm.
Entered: 7900 rpm
